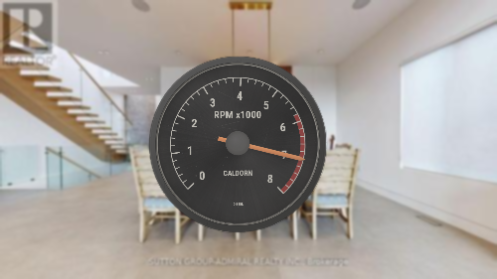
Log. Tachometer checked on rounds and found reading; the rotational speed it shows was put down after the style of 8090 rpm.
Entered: 7000 rpm
